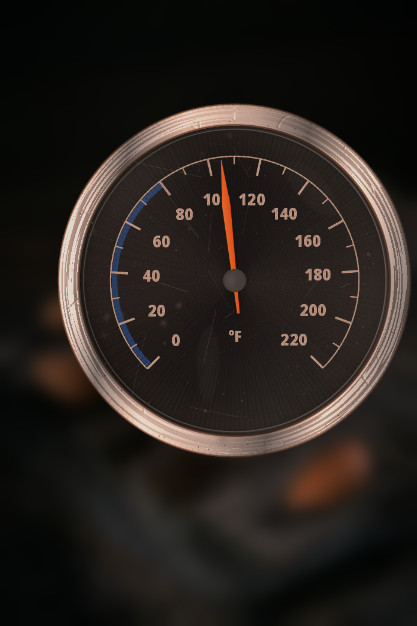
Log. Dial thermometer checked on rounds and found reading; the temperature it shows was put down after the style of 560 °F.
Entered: 105 °F
